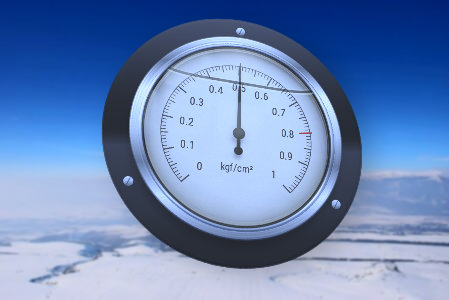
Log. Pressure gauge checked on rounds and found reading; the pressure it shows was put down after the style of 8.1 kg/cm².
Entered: 0.5 kg/cm²
